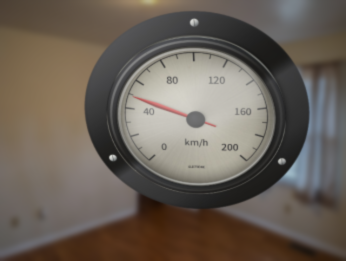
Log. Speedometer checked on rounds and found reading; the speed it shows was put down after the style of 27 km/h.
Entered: 50 km/h
